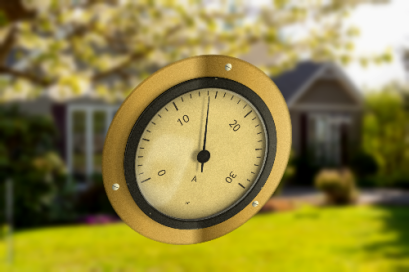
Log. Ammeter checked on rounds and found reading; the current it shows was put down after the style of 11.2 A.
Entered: 14 A
